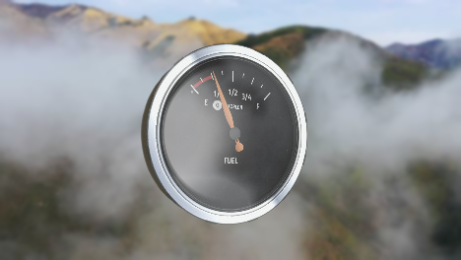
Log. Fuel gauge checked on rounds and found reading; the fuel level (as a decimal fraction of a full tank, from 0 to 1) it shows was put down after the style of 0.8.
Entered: 0.25
